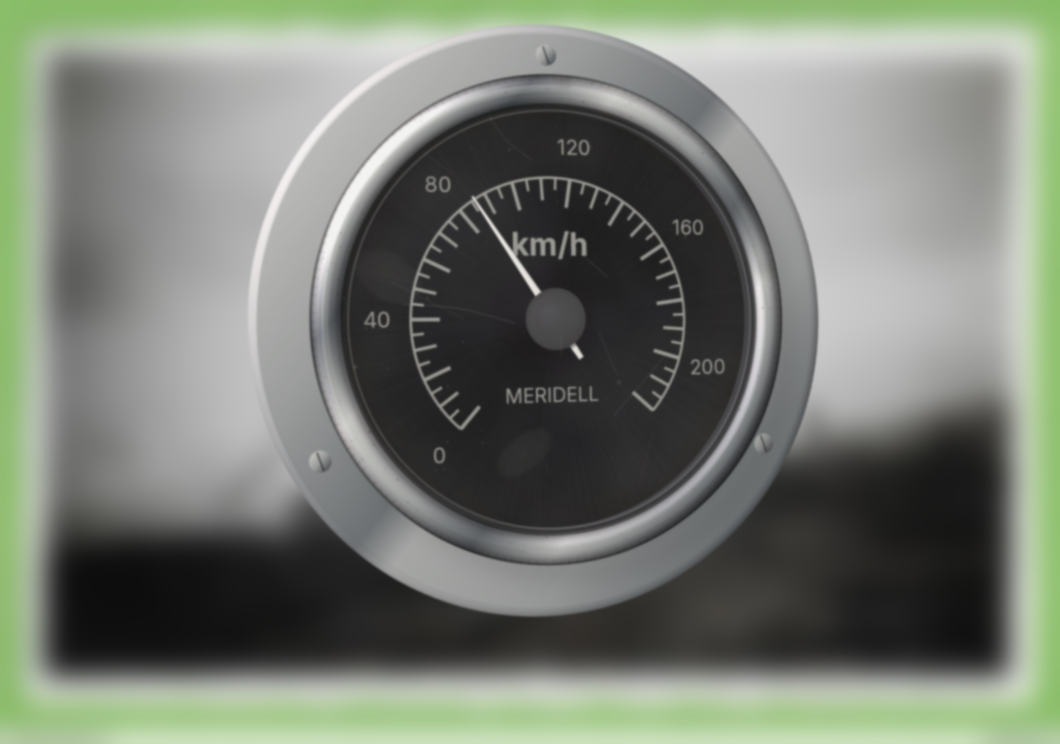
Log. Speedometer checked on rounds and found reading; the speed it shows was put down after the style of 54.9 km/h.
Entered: 85 km/h
